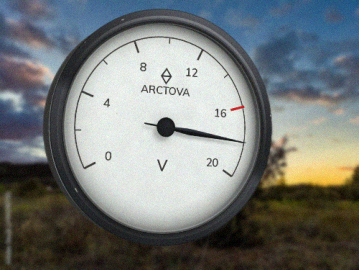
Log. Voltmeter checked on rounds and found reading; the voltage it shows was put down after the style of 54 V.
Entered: 18 V
